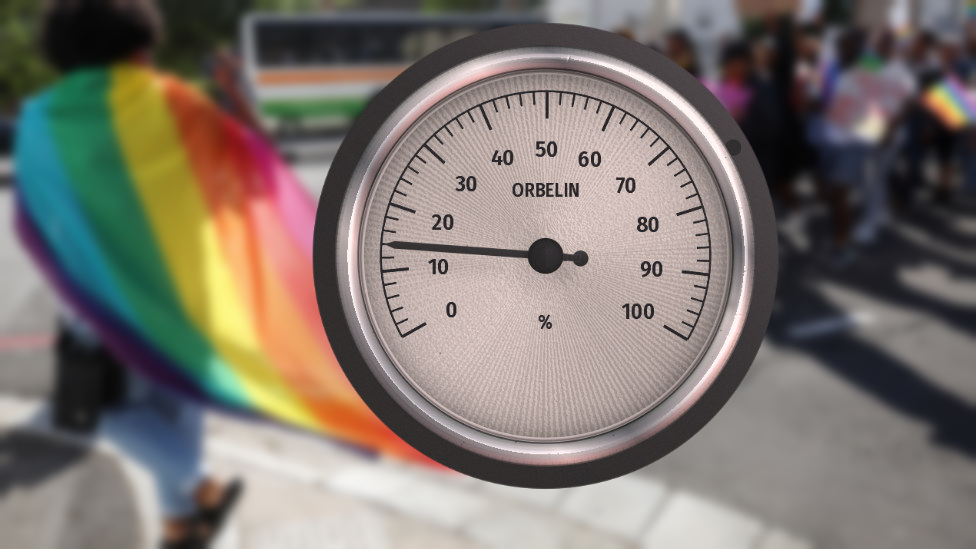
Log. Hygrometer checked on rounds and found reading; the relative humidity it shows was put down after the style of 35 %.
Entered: 14 %
